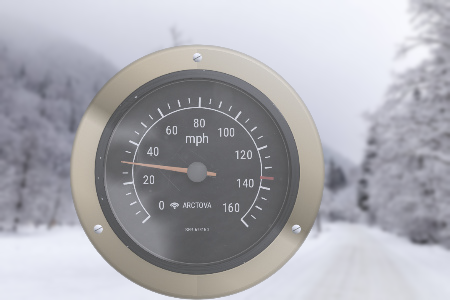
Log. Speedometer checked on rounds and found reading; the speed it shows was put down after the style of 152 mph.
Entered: 30 mph
